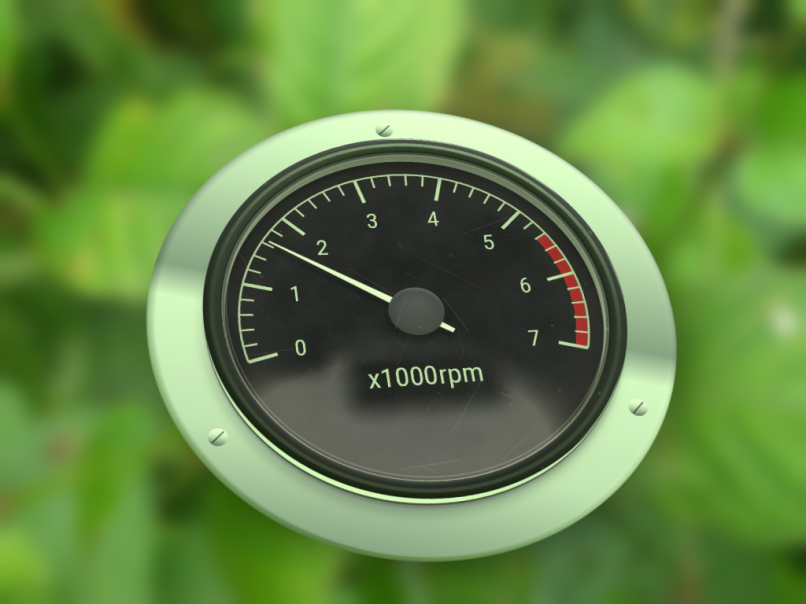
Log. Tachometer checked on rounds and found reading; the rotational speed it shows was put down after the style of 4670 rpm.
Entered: 1600 rpm
